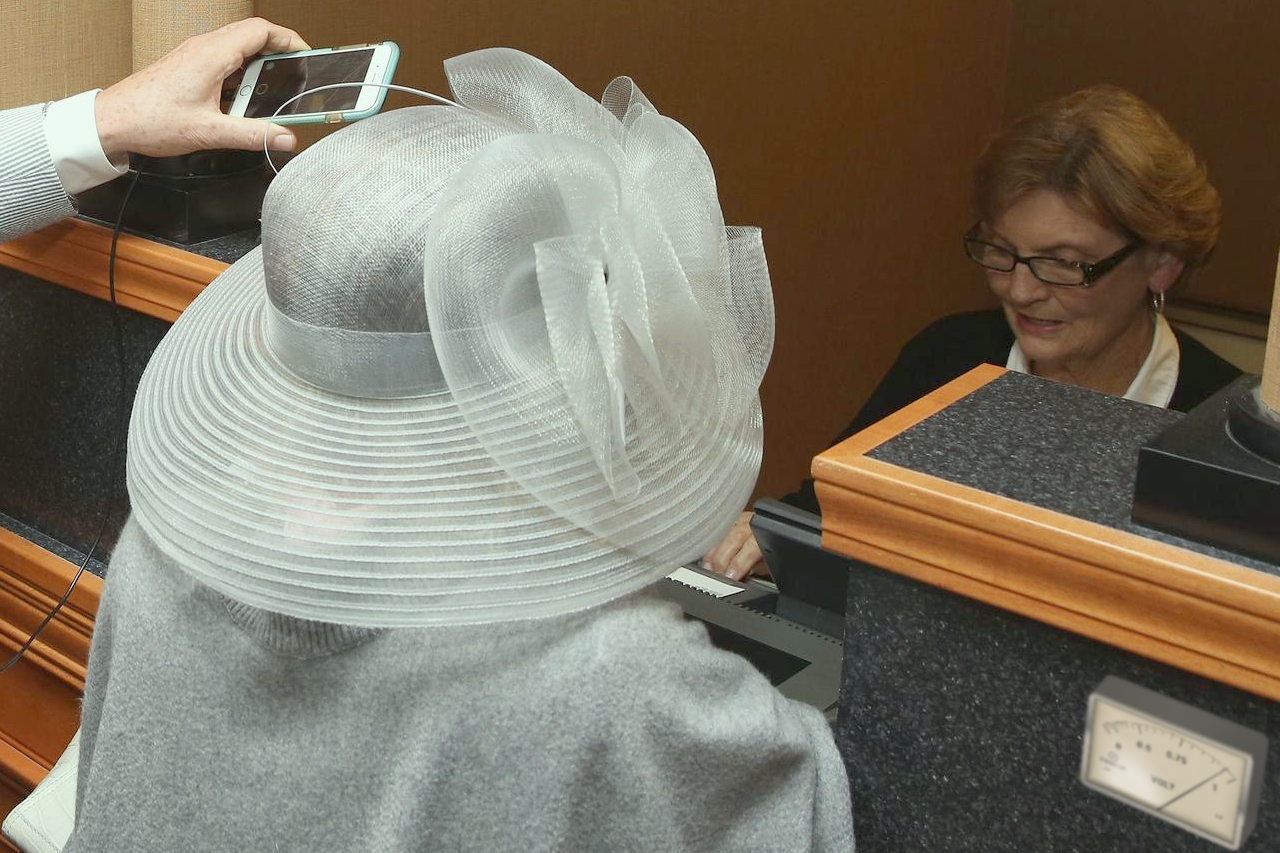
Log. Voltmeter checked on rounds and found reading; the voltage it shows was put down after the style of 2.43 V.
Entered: 0.95 V
